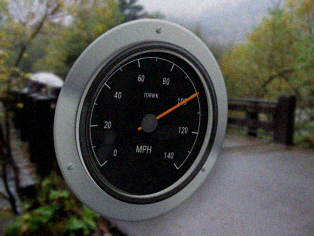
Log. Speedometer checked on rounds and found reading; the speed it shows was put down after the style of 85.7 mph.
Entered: 100 mph
